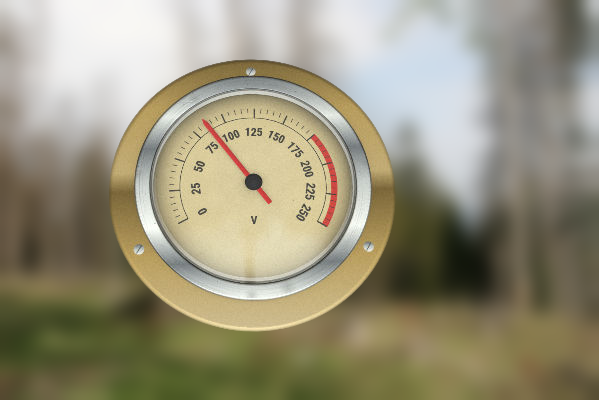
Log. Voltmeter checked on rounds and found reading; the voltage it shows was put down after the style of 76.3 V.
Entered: 85 V
